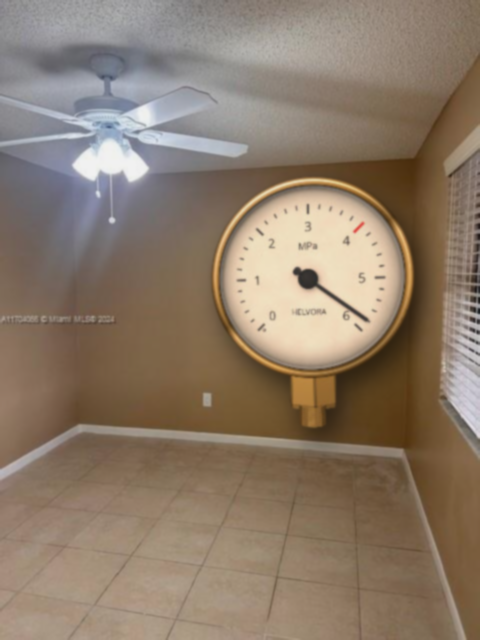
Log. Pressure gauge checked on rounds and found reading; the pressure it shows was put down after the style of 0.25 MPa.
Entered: 5.8 MPa
